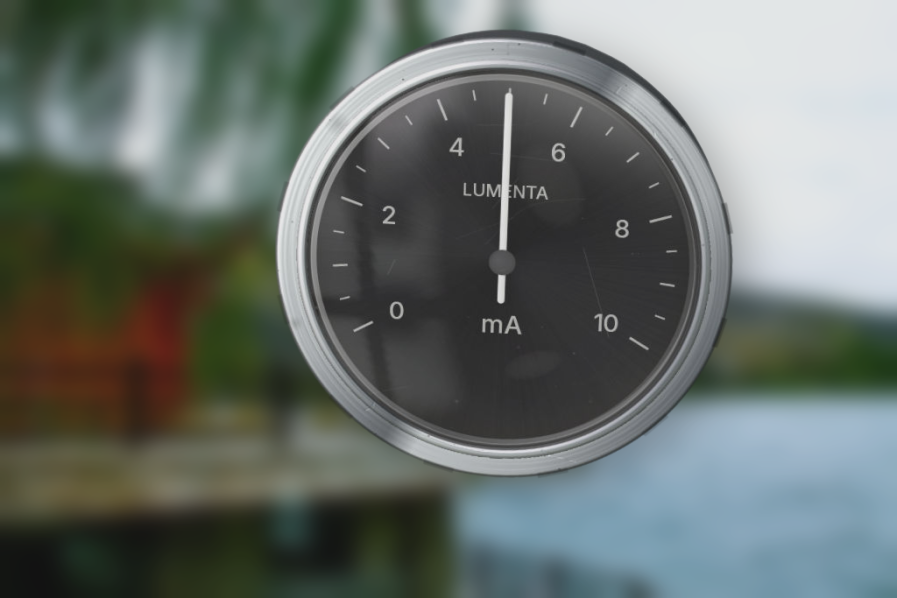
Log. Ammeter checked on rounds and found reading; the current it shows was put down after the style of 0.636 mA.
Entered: 5 mA
